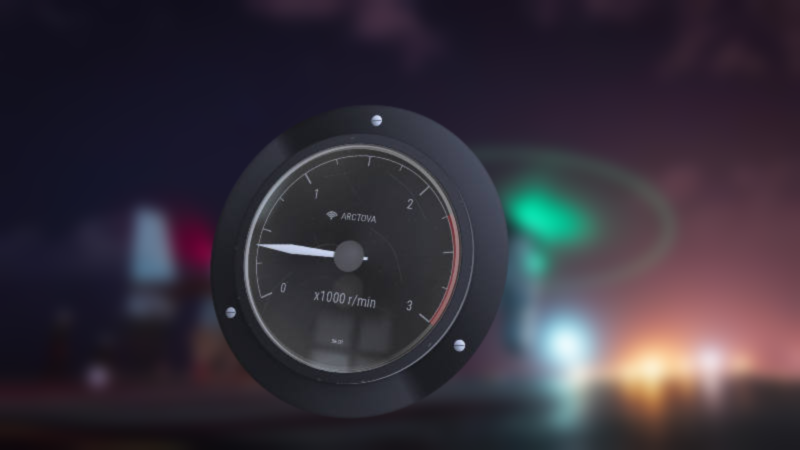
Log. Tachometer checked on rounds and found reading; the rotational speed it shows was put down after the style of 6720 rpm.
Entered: 375 rpm
